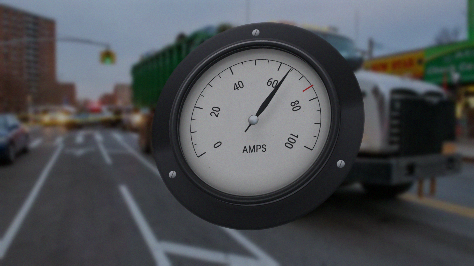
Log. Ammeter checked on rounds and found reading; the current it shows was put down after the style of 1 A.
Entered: 65 A
